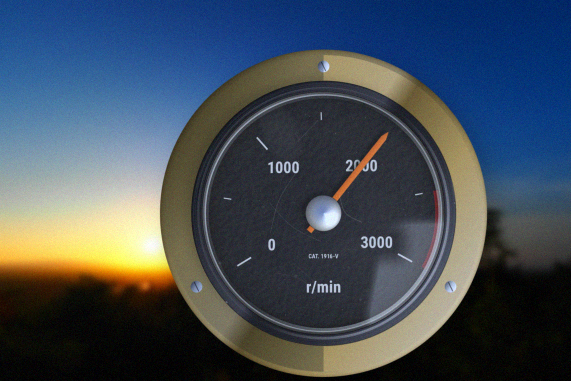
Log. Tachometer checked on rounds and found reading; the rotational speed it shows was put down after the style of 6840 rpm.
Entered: 2000 rpm
